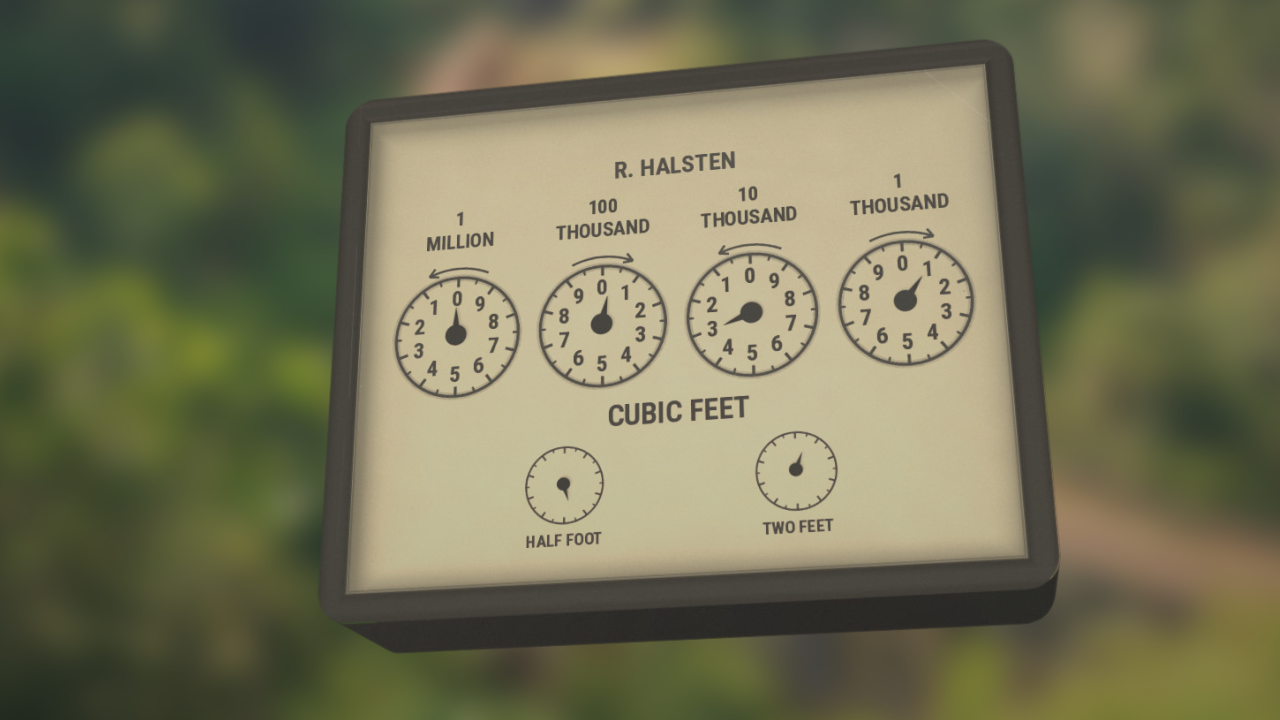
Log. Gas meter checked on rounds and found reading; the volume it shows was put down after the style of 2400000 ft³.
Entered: 3100 ft³
